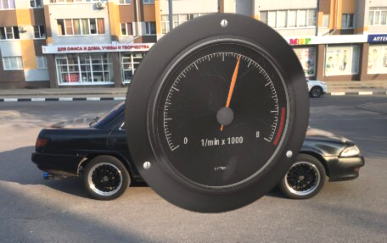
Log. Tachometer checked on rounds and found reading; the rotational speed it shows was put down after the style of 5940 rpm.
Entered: 4500 rpm
